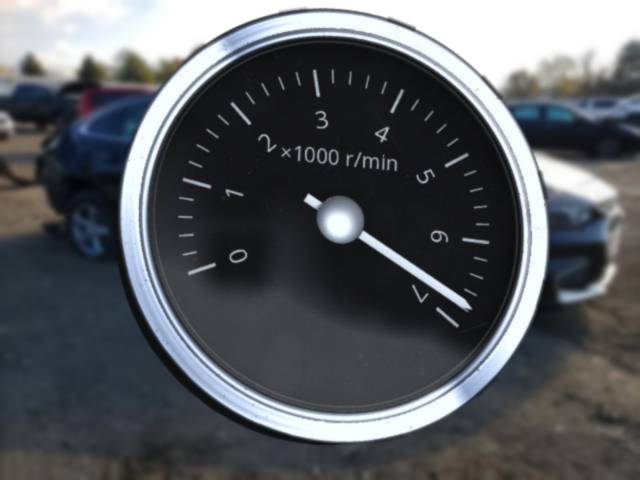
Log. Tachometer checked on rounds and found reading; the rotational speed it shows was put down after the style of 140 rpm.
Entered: 6800 rpm
